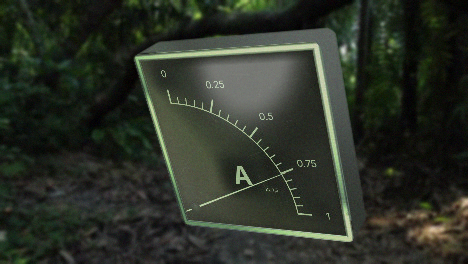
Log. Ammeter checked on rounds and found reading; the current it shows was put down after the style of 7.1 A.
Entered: 0.75 A
